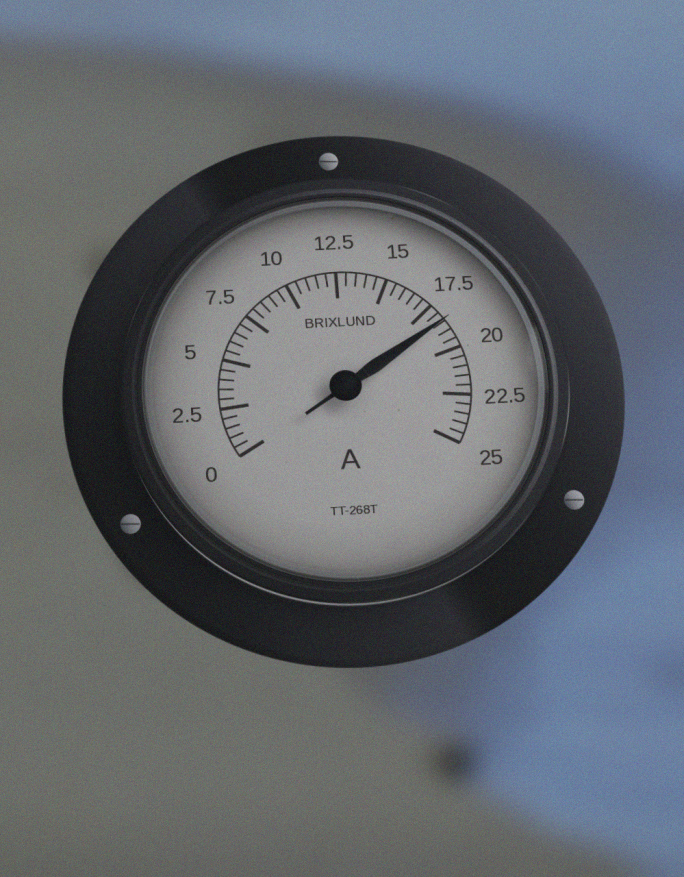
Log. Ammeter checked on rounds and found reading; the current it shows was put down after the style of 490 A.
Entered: 18.5 A
